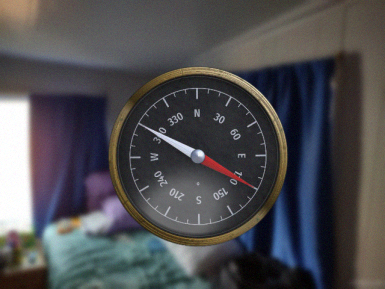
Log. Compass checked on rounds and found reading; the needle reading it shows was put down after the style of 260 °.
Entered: 120 °
